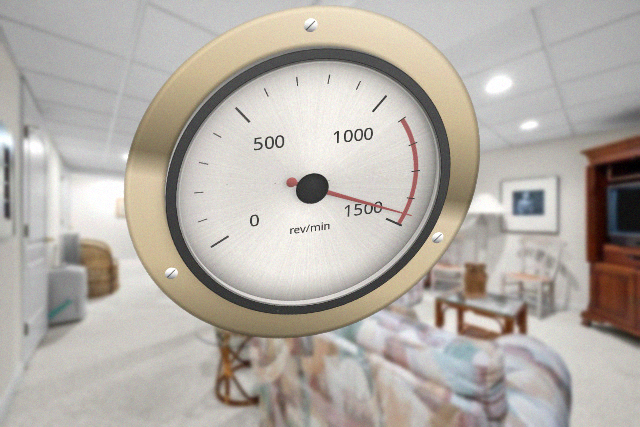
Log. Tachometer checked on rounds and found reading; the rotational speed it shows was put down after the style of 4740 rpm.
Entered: 1450 rpm
